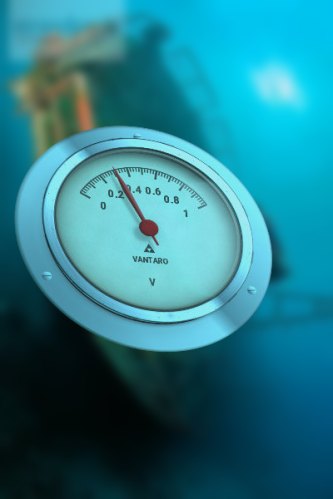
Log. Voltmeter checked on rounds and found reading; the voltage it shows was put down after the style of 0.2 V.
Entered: 0.3 V
